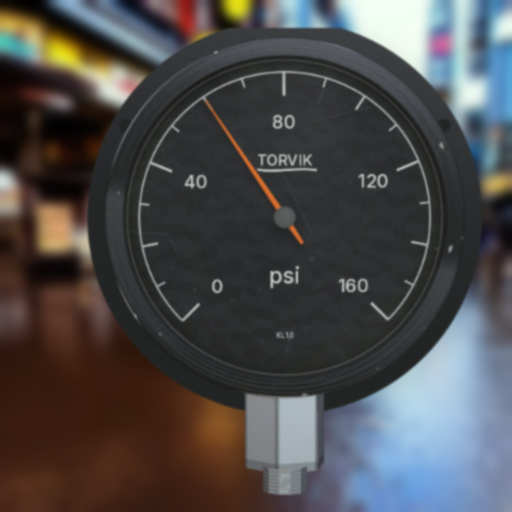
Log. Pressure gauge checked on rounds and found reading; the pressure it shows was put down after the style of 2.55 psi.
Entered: 60 psi
